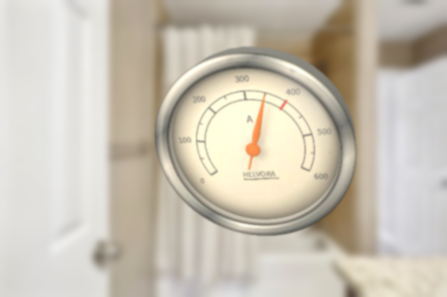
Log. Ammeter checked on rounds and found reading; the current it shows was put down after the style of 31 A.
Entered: 350 A
